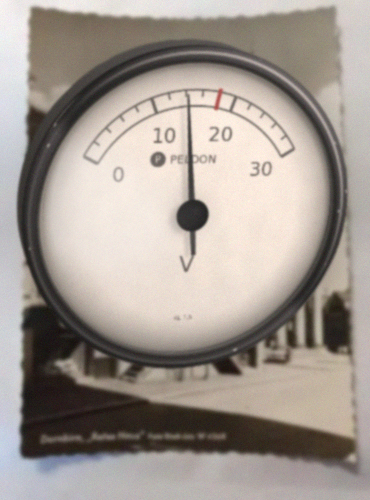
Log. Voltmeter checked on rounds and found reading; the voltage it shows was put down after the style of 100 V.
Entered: 14 V
